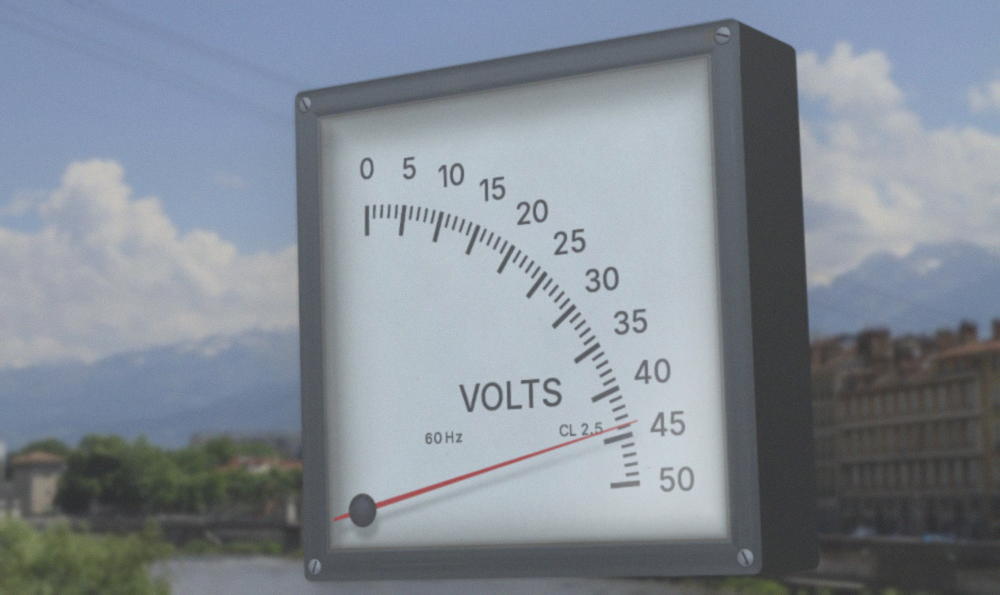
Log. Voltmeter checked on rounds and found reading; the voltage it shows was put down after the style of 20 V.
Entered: 44 V
